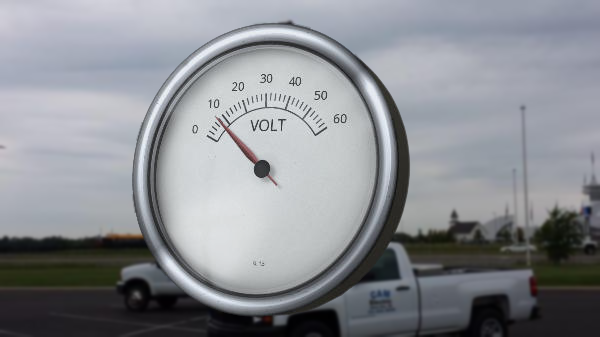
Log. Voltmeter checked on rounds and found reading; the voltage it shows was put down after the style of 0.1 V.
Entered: 8 V
